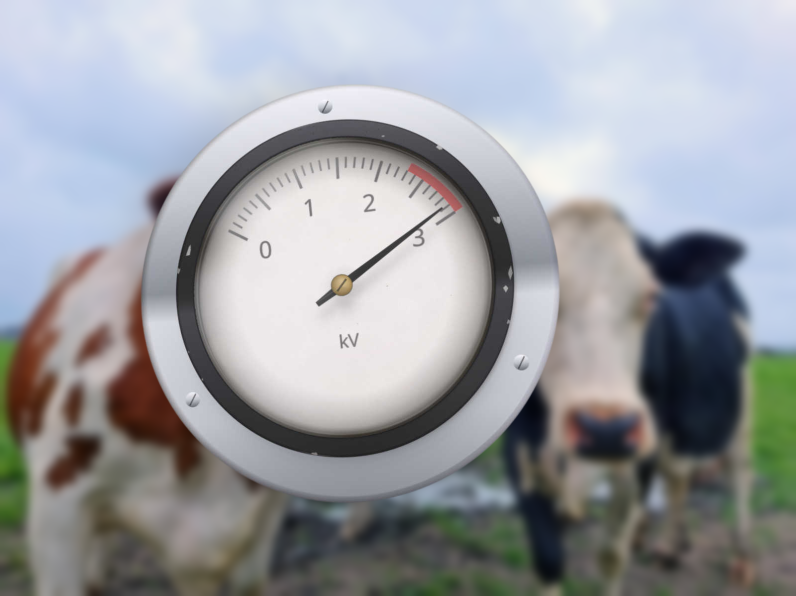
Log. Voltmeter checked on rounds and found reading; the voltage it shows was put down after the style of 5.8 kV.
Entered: 2.9 kV
